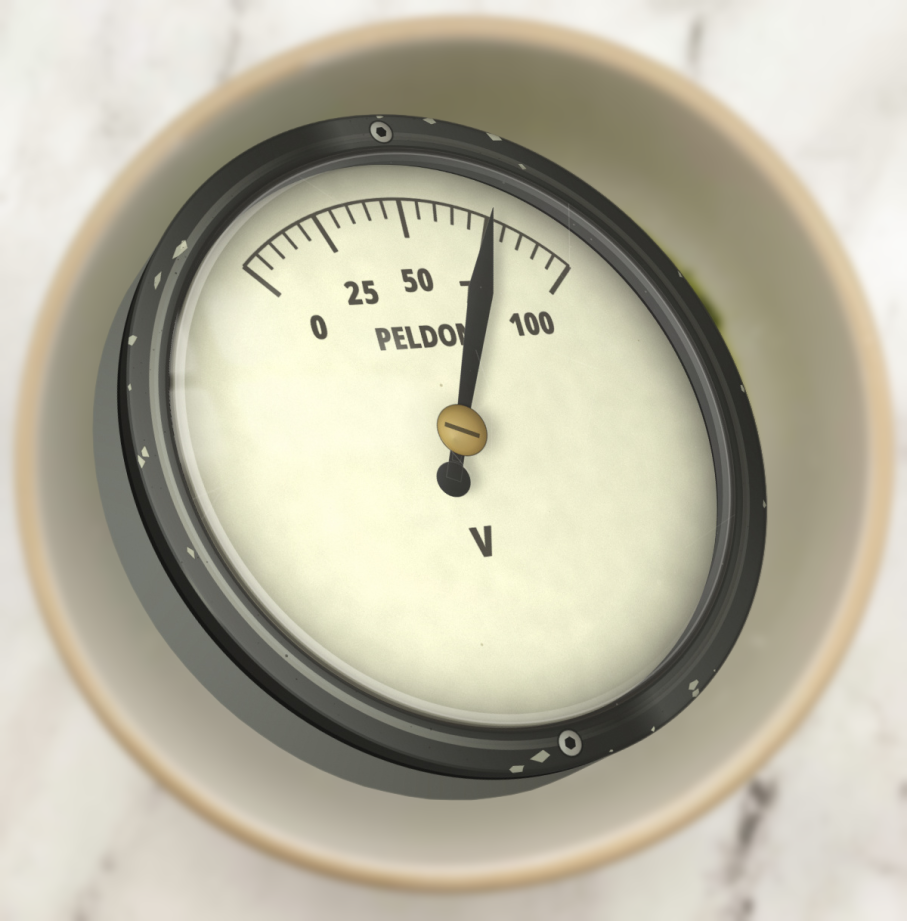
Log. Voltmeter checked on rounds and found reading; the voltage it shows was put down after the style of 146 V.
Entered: 75 V
